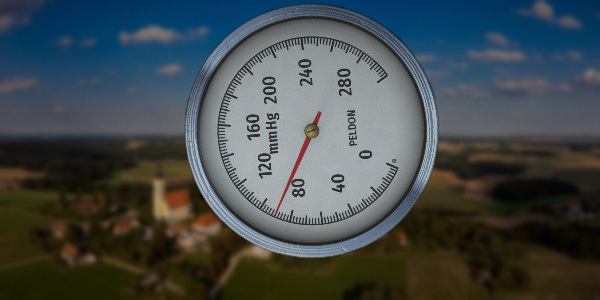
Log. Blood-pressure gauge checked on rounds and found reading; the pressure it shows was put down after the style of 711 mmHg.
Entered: 90 mmHg
